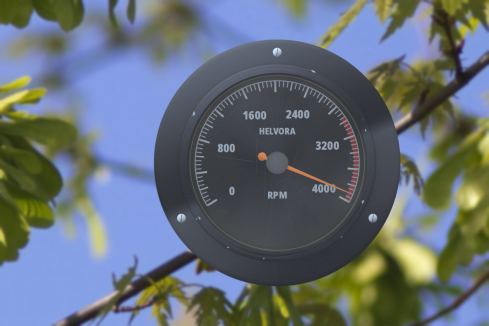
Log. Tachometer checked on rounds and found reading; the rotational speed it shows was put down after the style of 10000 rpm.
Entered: 3900 rpm
